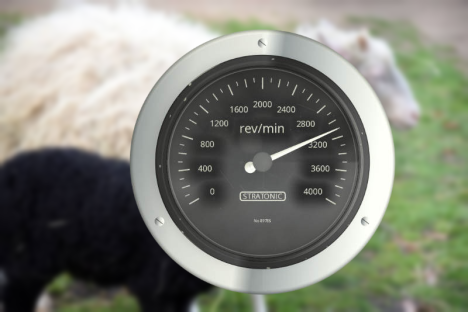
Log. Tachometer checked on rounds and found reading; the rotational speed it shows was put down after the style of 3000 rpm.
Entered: 3100 rpm
